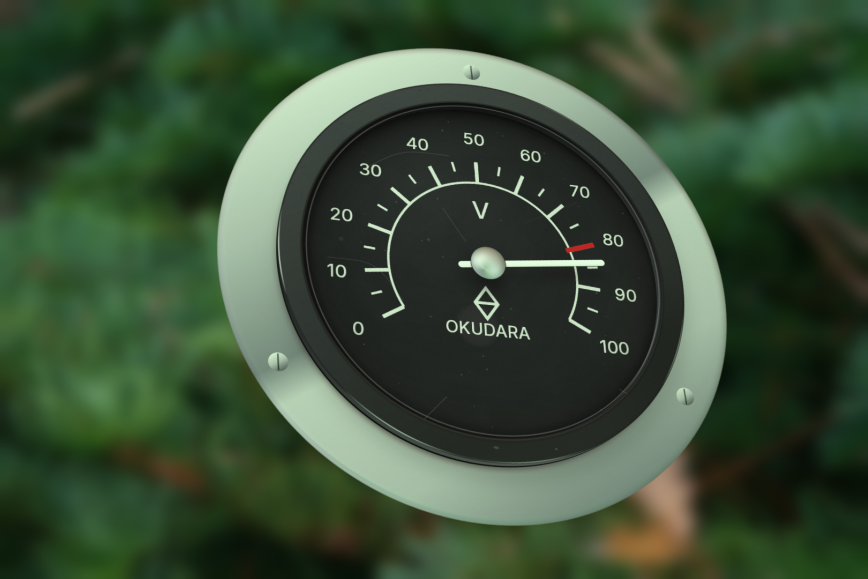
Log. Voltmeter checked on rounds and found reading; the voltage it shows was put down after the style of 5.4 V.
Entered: 85 V
